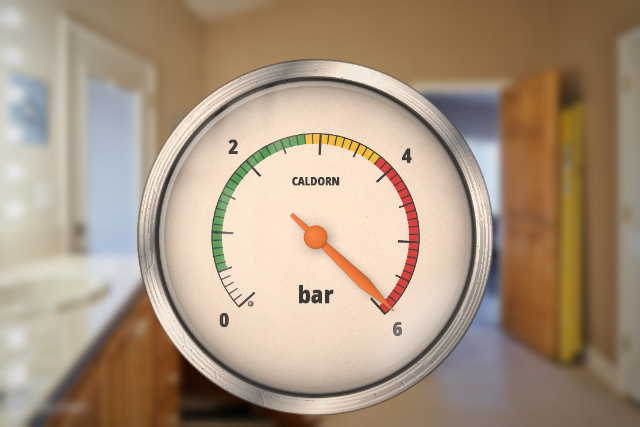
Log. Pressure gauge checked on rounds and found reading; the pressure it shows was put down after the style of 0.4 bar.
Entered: 5.9 bar
